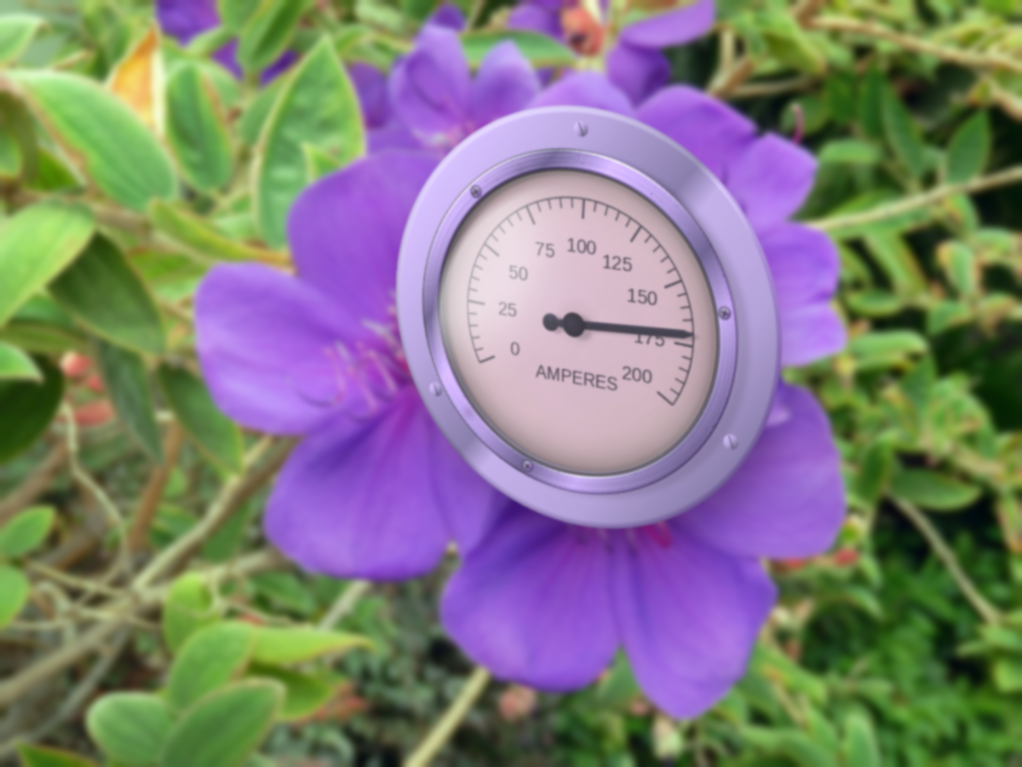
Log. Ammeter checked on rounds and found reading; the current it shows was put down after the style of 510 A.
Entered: 170 A
